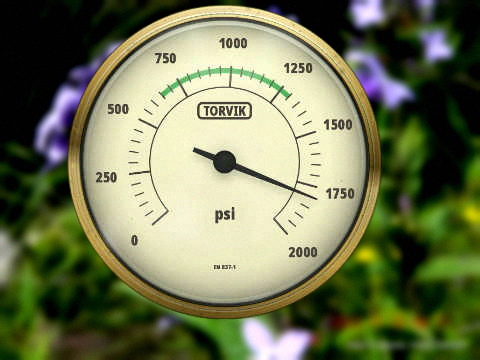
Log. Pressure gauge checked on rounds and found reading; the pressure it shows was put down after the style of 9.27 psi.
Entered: 1800 psi
